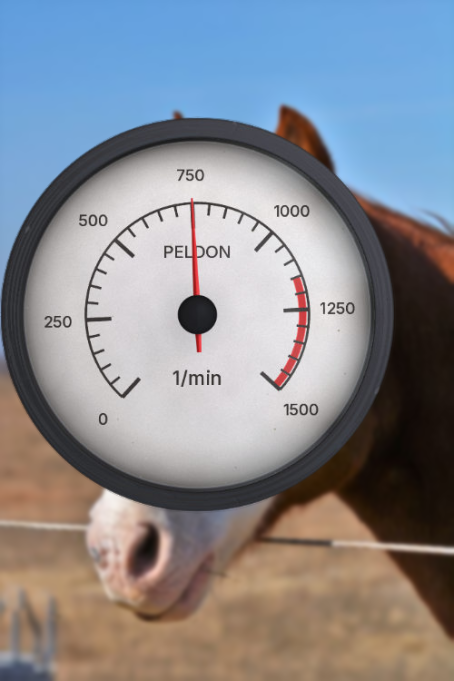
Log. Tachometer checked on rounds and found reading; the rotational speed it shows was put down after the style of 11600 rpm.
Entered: 750 rpm
